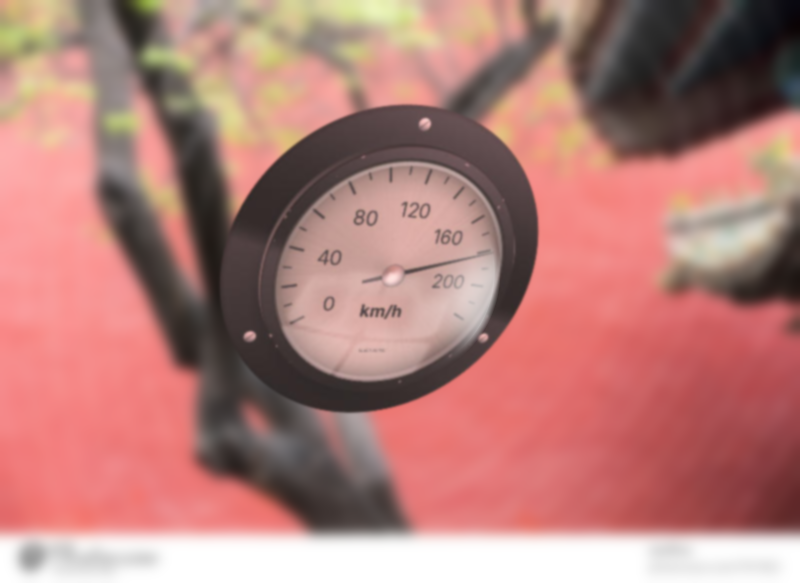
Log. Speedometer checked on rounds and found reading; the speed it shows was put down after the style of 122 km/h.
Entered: 180 km/h
